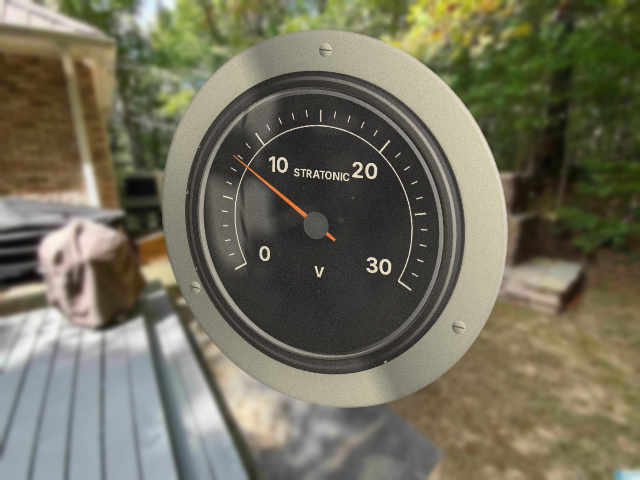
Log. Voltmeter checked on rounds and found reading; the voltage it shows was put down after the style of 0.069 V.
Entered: 8 V
